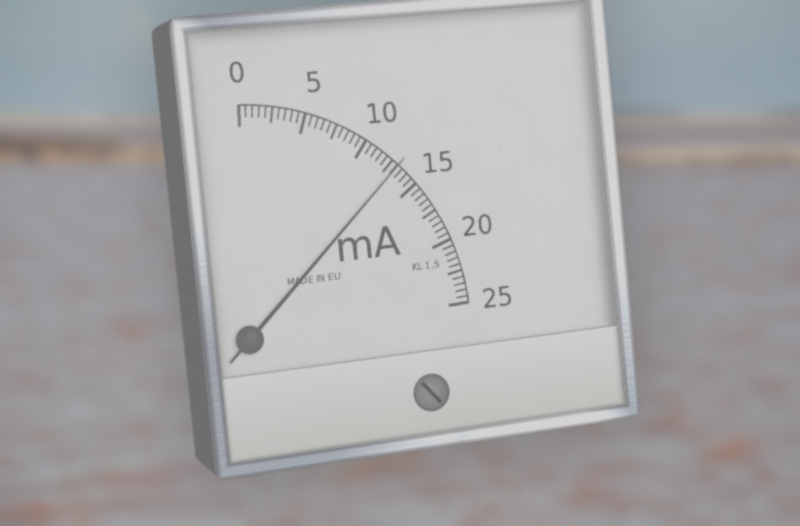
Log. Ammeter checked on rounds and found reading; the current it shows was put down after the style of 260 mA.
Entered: 13 mA
